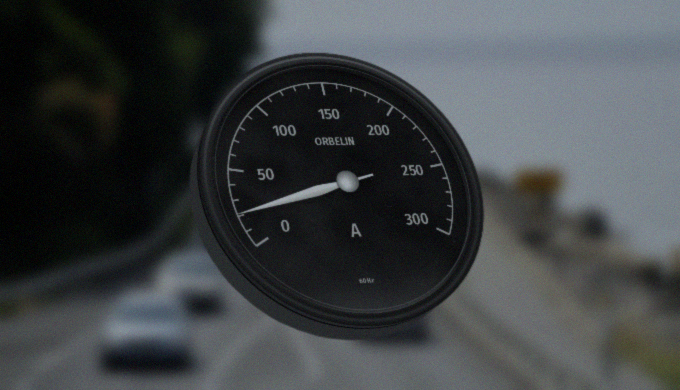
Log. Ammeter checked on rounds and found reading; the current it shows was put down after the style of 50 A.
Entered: 20 A
